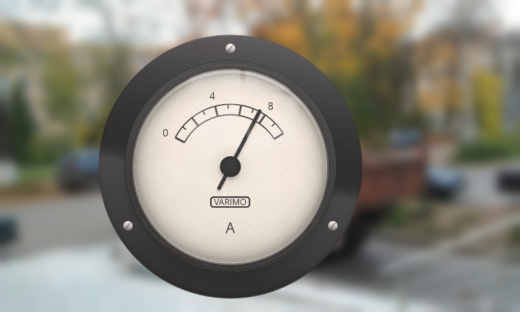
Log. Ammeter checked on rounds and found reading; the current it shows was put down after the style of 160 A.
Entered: 7.5 A
